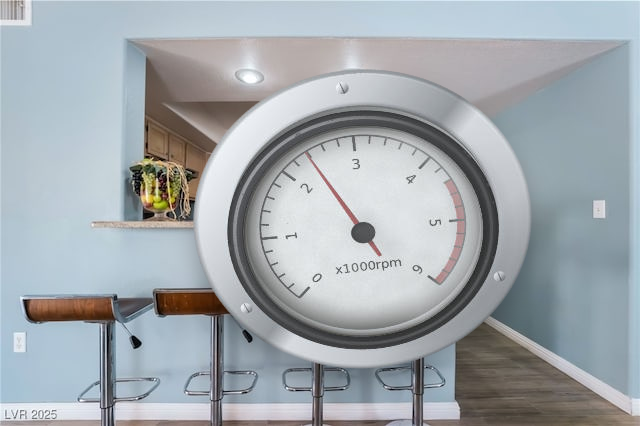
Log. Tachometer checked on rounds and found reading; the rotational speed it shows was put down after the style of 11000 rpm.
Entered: 2400 rpm
